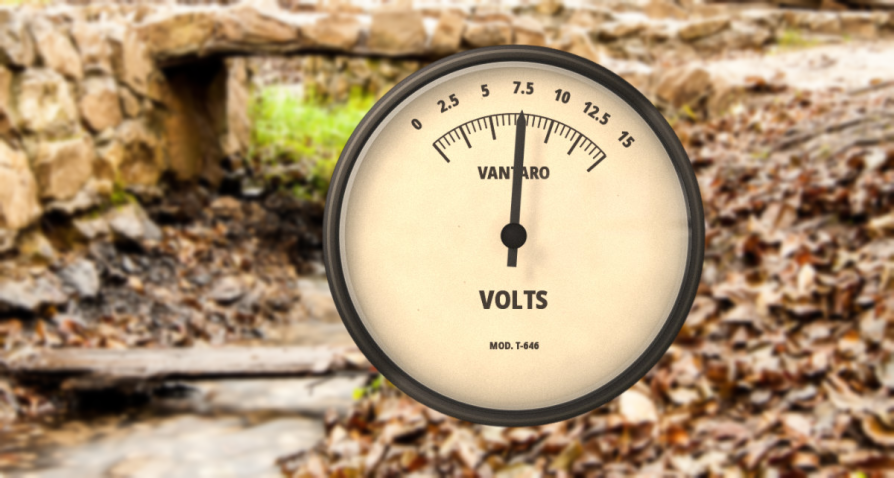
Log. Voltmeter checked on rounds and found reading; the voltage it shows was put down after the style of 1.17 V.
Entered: 7.5 V
